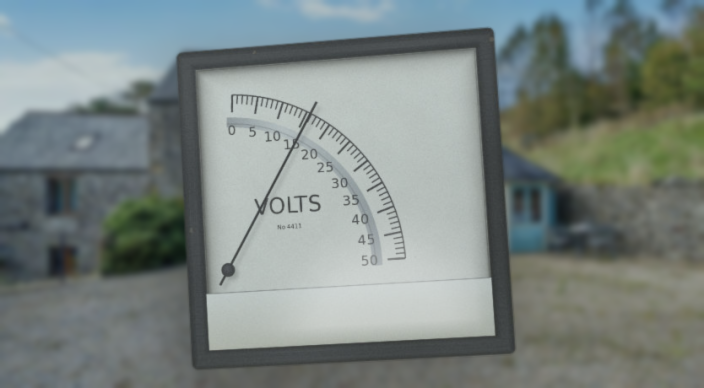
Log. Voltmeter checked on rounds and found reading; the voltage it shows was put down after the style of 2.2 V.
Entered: 16 V
